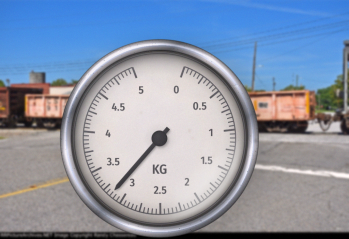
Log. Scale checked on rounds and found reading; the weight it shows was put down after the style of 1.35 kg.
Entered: 3.15 kg
